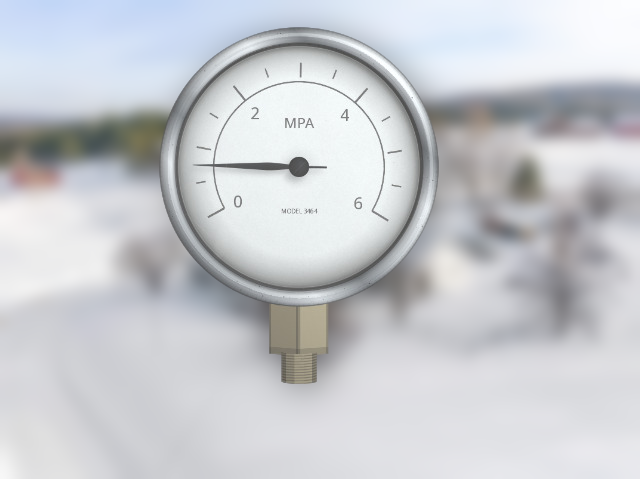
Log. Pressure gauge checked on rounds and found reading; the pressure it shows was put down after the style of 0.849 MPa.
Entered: 0.75 MPa
